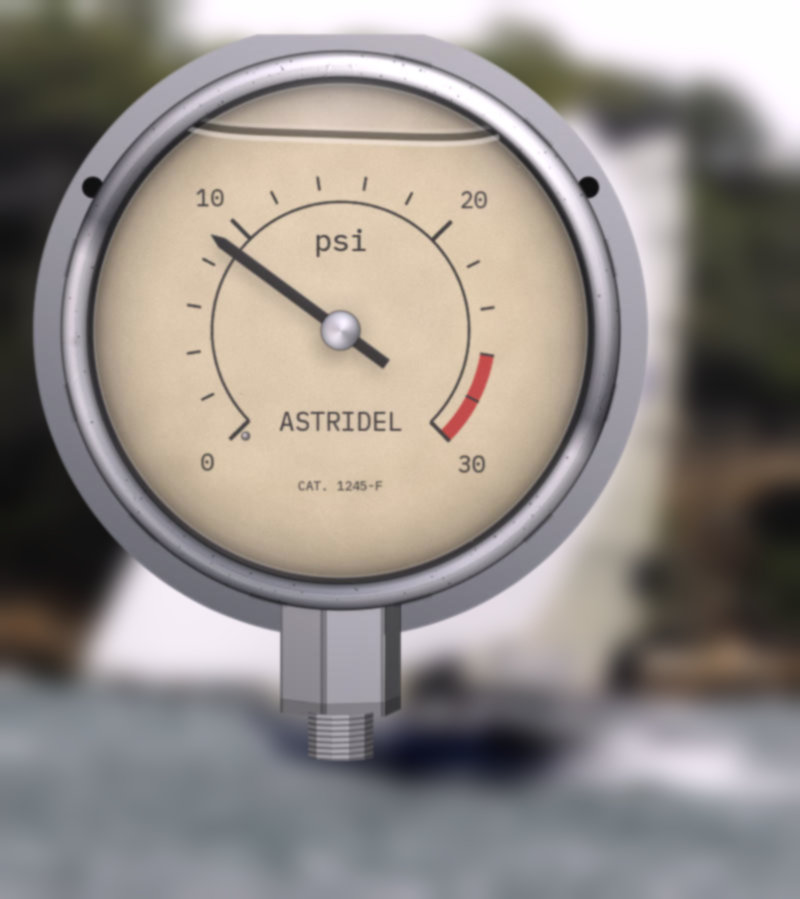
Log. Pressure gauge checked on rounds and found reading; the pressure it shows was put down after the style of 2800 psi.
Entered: 9 psi
